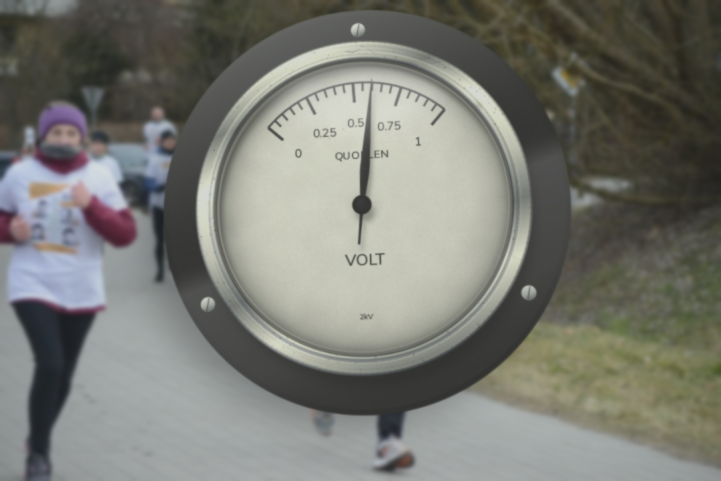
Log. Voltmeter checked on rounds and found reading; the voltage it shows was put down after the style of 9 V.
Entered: 0.6 V
